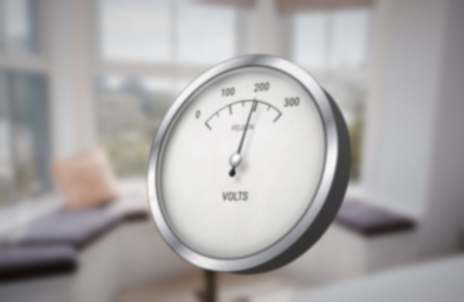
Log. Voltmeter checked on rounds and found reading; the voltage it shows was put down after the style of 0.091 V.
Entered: 200 V
